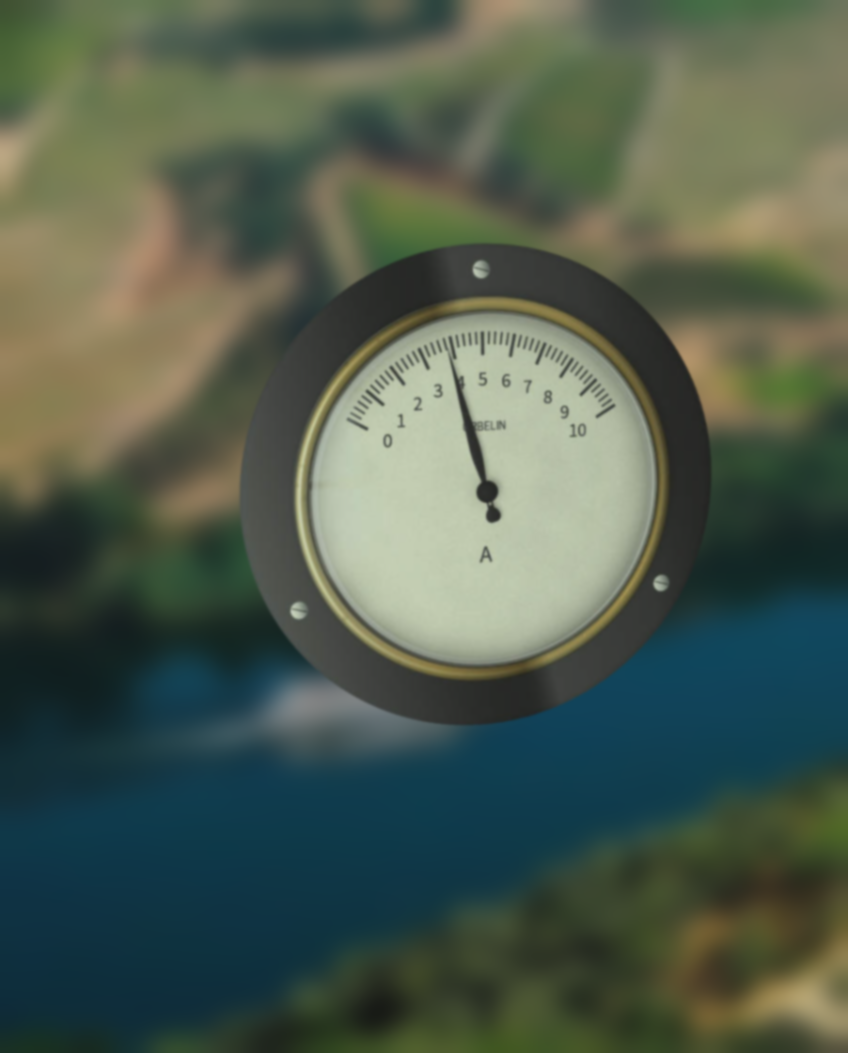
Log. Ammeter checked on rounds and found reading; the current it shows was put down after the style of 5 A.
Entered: 3.8 A
